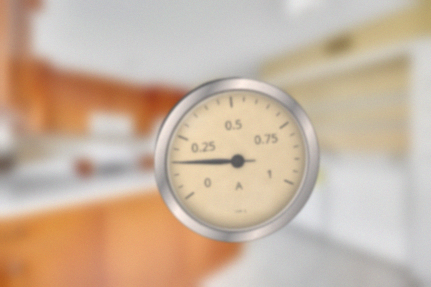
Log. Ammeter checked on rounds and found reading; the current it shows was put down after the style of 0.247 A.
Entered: 0.15 A
